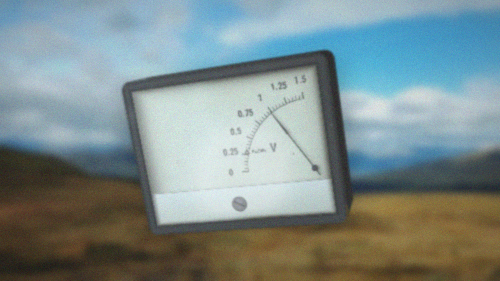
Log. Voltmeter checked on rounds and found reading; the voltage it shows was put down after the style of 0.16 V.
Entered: 1 V
